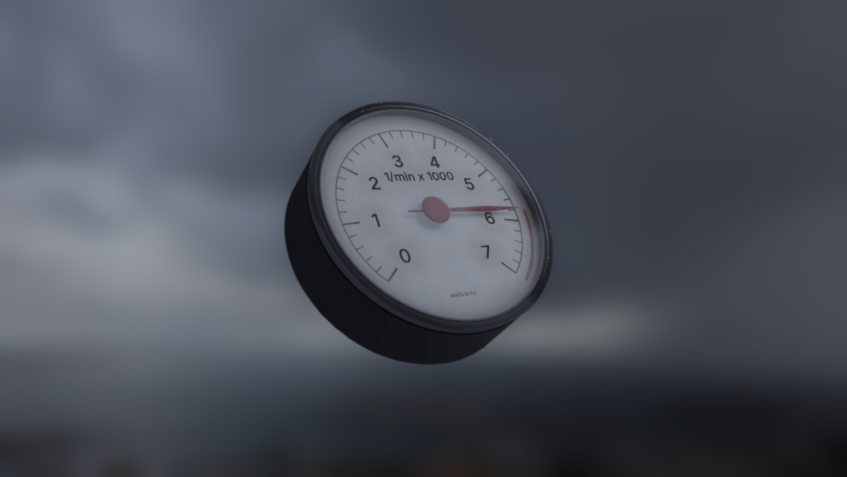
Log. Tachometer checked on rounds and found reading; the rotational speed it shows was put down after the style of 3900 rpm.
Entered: 5800 rpm
